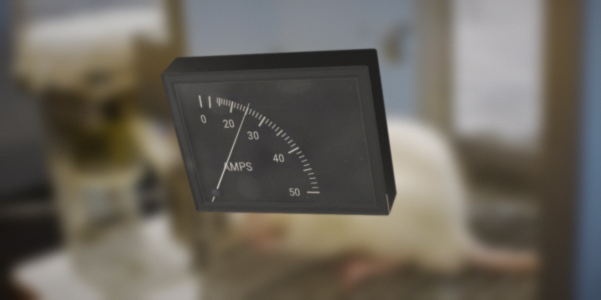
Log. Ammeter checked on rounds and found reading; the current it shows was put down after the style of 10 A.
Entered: 25 A
